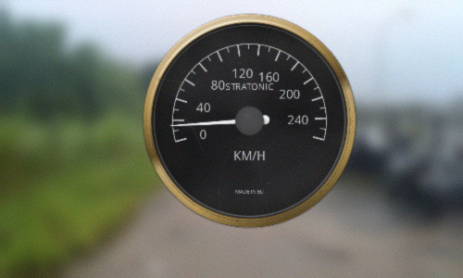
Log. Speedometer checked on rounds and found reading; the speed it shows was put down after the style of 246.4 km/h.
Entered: 15 km/h
